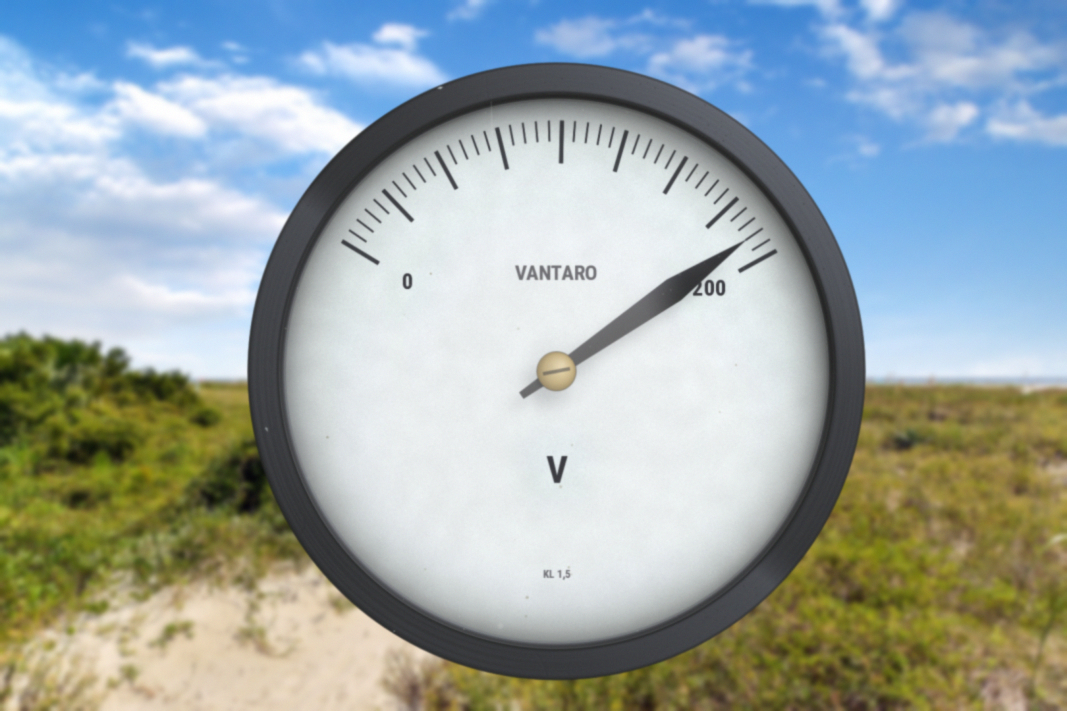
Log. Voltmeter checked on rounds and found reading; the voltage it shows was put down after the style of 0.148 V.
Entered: 190 V
